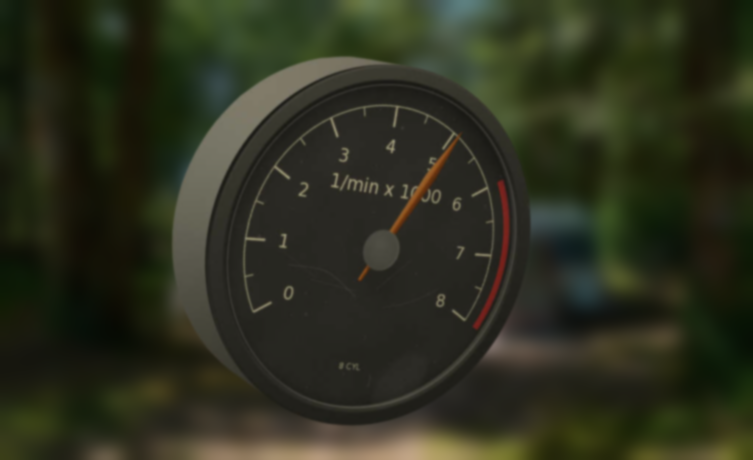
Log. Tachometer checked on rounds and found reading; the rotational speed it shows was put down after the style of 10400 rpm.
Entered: 5000 rpm
